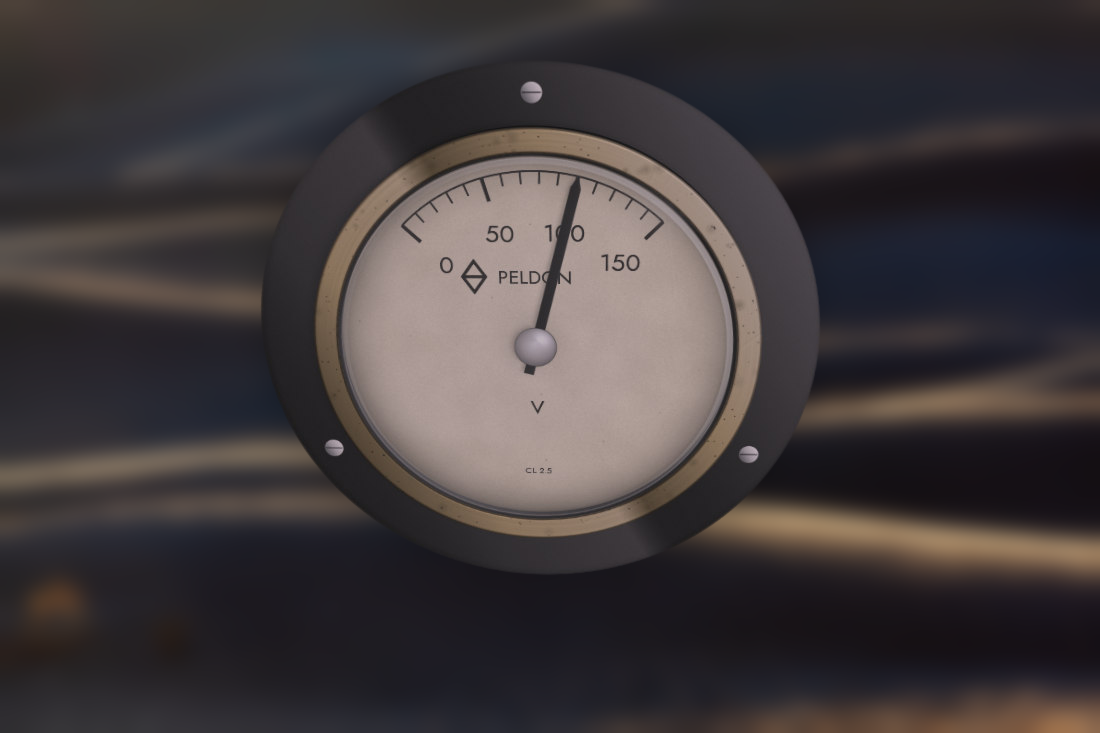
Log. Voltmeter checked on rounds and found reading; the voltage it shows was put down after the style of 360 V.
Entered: 100 V
